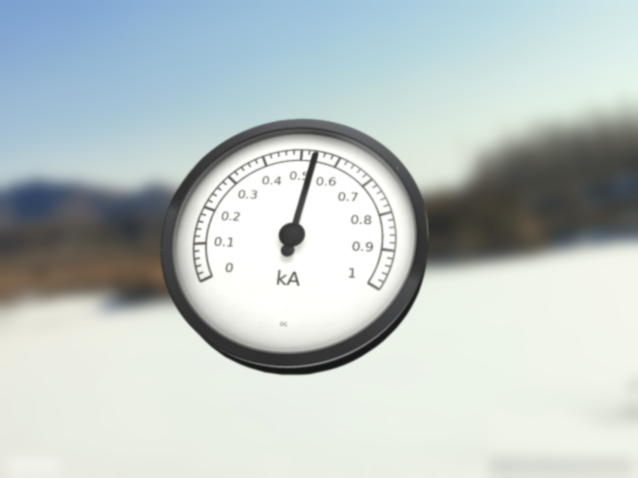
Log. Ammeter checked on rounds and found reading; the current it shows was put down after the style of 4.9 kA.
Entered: 0.54 kA
